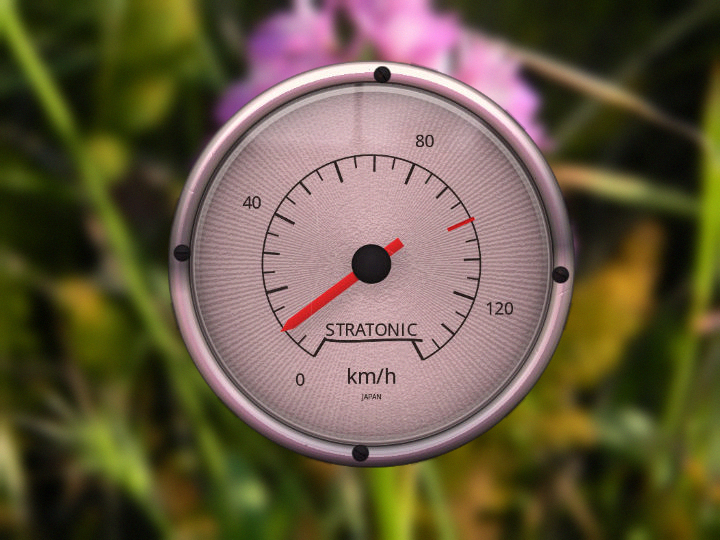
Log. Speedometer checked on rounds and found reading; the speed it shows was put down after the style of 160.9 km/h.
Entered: 10 km/h
